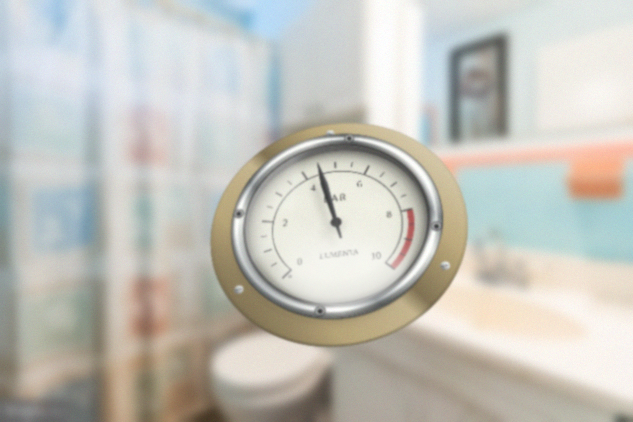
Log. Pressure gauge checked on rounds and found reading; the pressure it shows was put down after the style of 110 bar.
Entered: 4.5 bar
